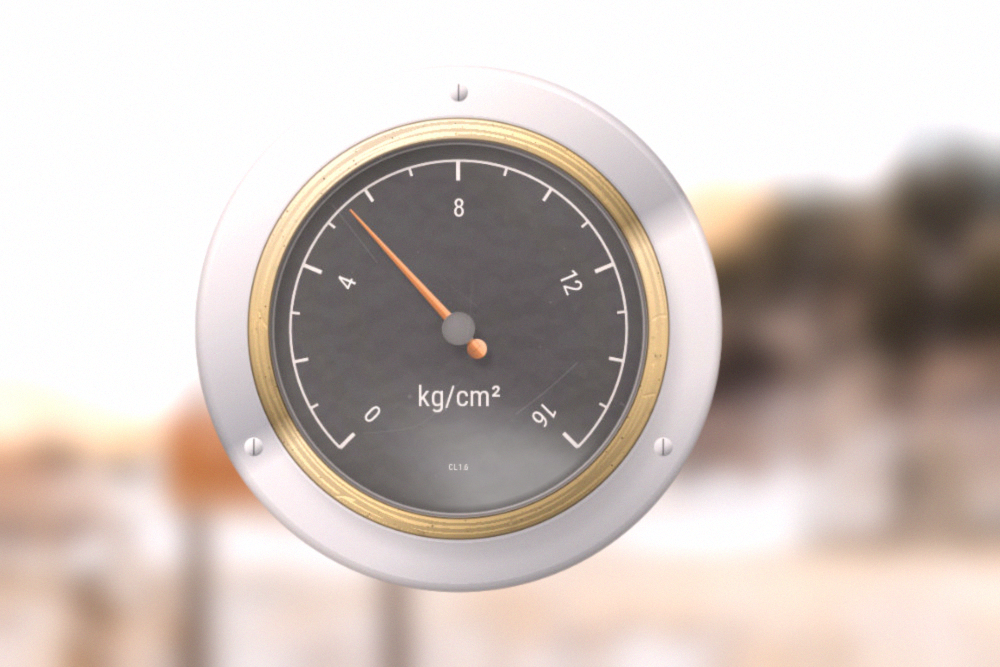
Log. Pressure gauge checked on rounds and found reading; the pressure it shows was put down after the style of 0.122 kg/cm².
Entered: 5.5 kg/cm²
